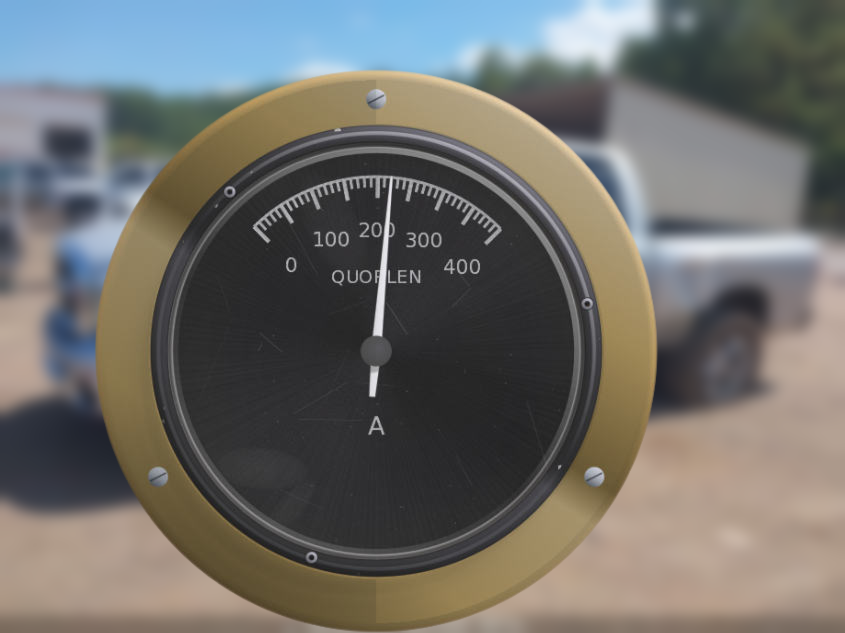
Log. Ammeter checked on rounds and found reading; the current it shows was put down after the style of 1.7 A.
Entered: 220 A
